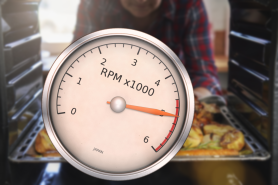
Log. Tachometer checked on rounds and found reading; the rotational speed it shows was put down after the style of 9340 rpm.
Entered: 5000 rpm
